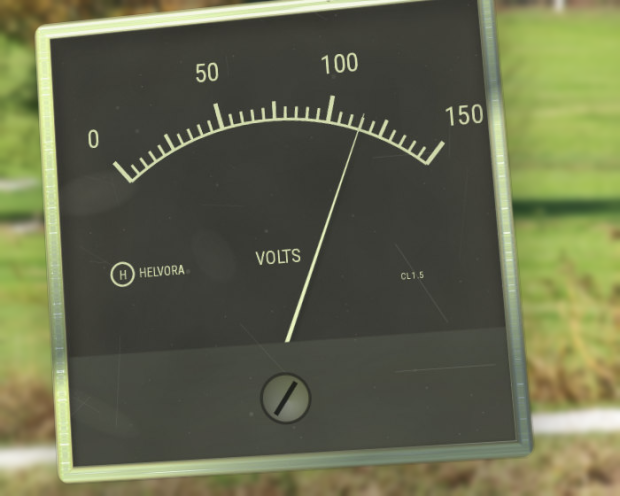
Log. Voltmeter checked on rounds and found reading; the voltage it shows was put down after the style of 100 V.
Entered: 115 V
